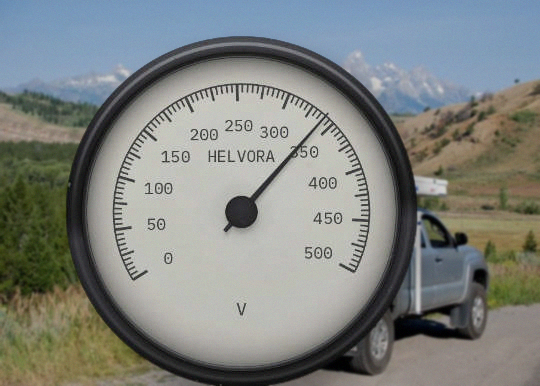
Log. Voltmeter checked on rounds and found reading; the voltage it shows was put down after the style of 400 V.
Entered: 340 V
